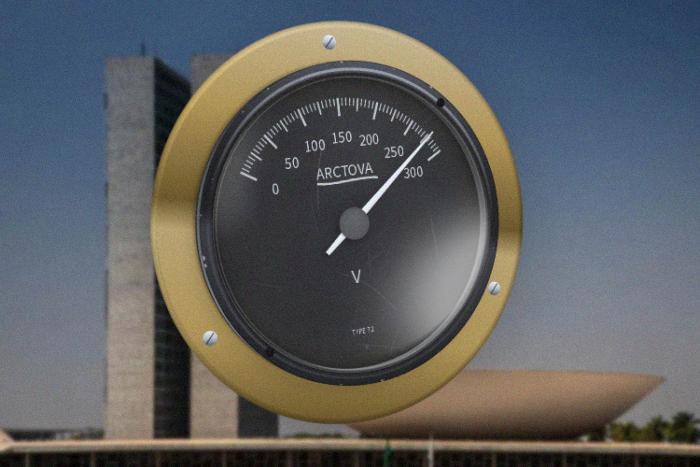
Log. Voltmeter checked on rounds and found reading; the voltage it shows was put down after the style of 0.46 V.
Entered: 275 V
